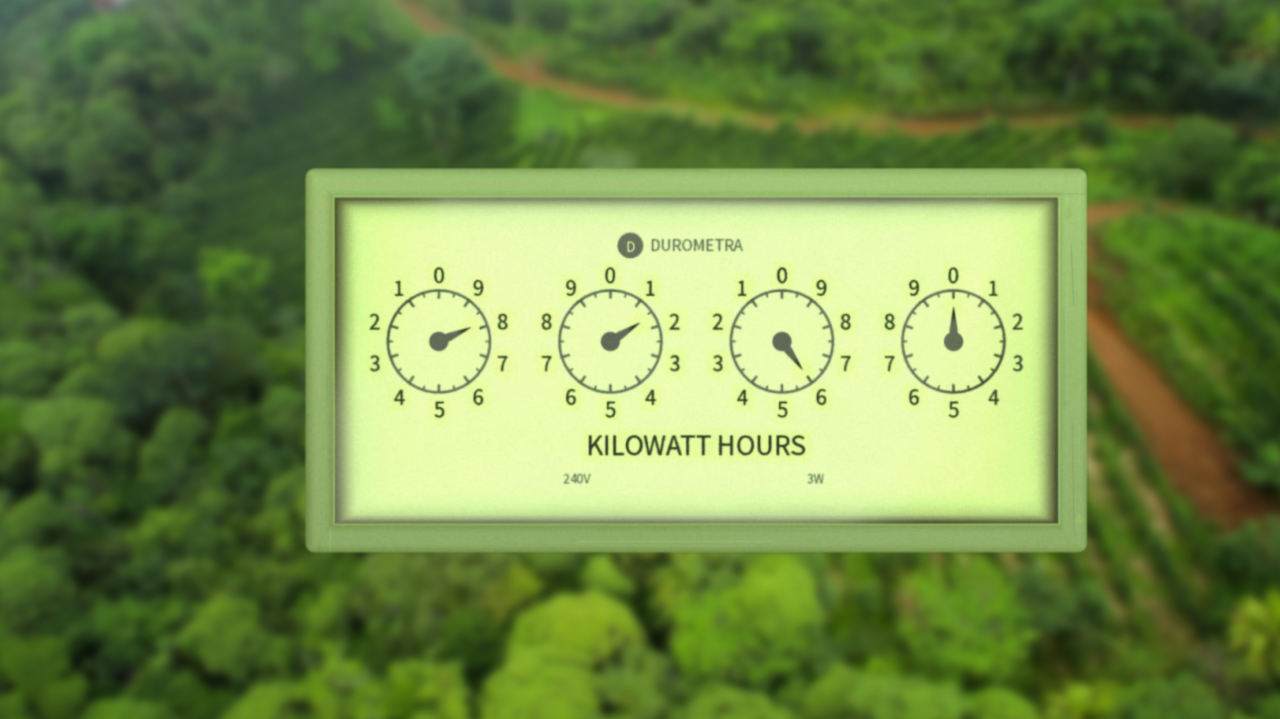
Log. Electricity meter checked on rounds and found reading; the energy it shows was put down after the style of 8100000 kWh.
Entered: 8160 kWh
